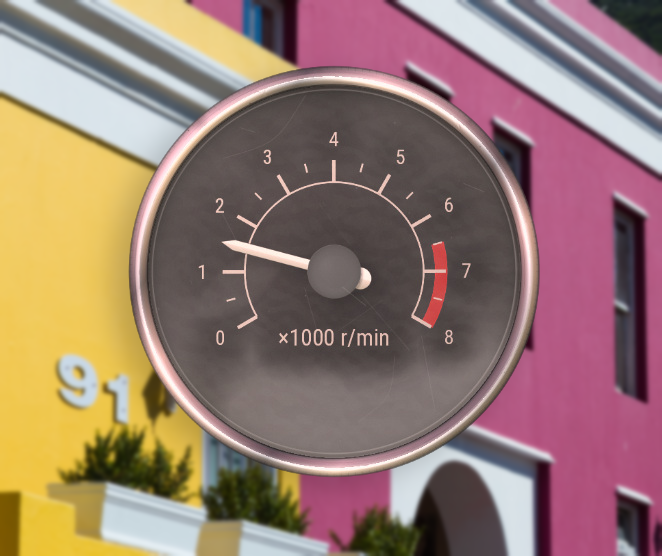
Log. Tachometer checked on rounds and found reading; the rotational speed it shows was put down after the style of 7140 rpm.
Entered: 1500 rpm
